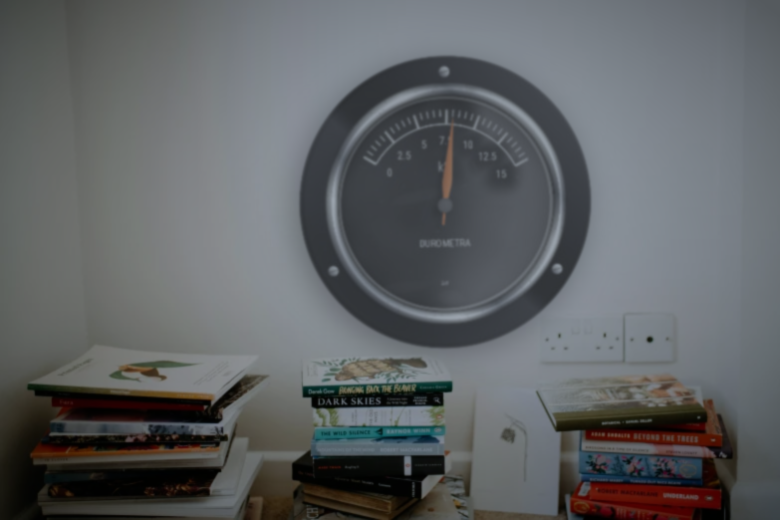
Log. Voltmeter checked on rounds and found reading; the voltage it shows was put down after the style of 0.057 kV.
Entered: 8 kV
